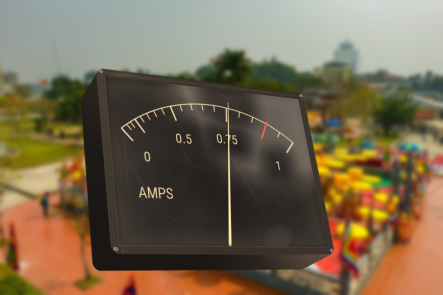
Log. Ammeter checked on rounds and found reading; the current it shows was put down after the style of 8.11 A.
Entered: 0.75 A
